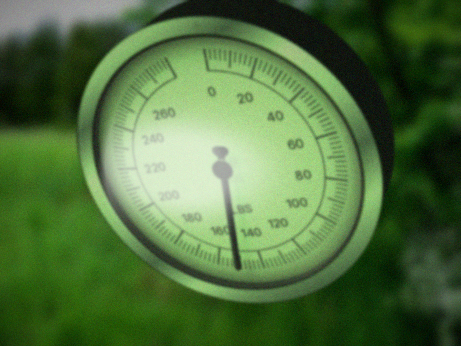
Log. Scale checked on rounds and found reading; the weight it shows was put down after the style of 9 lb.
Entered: 150 lb
